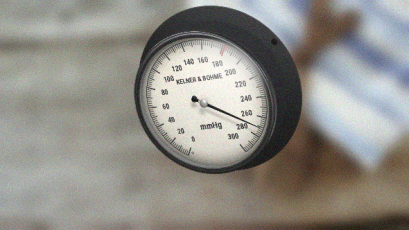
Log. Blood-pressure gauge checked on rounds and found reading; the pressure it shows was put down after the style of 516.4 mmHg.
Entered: 270 mmHg
